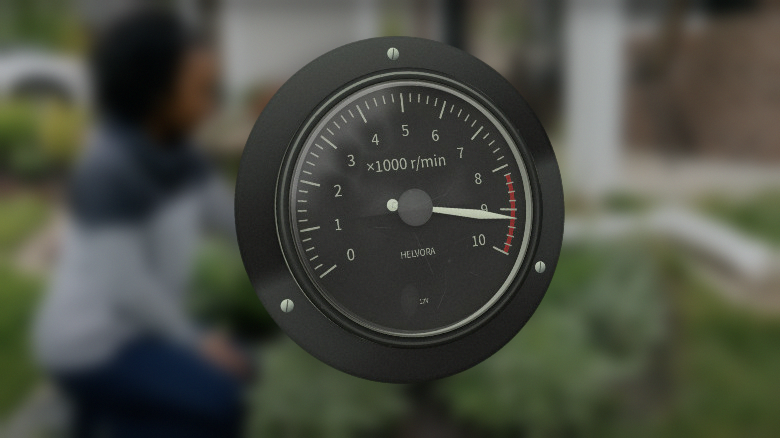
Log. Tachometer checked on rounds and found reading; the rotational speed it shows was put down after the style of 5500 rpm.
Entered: 9200 rpm
